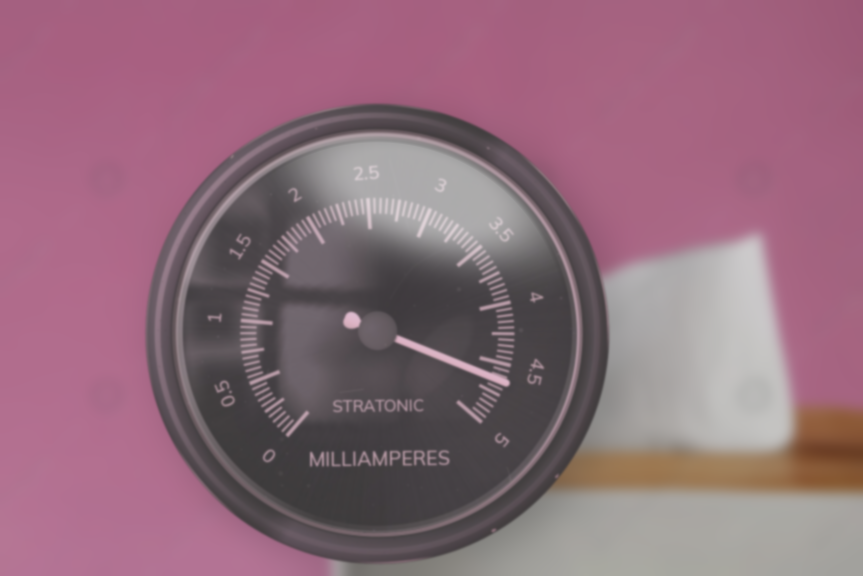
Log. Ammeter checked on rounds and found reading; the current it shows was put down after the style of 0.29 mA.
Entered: 4.65 mA
